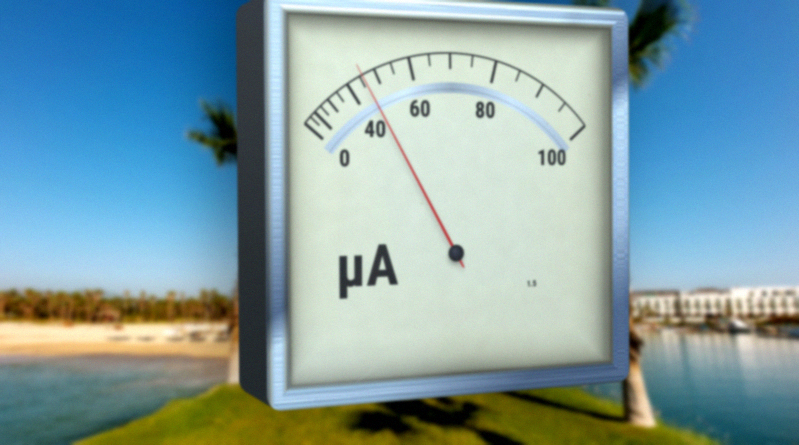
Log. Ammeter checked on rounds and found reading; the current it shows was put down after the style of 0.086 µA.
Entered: 45 µA
